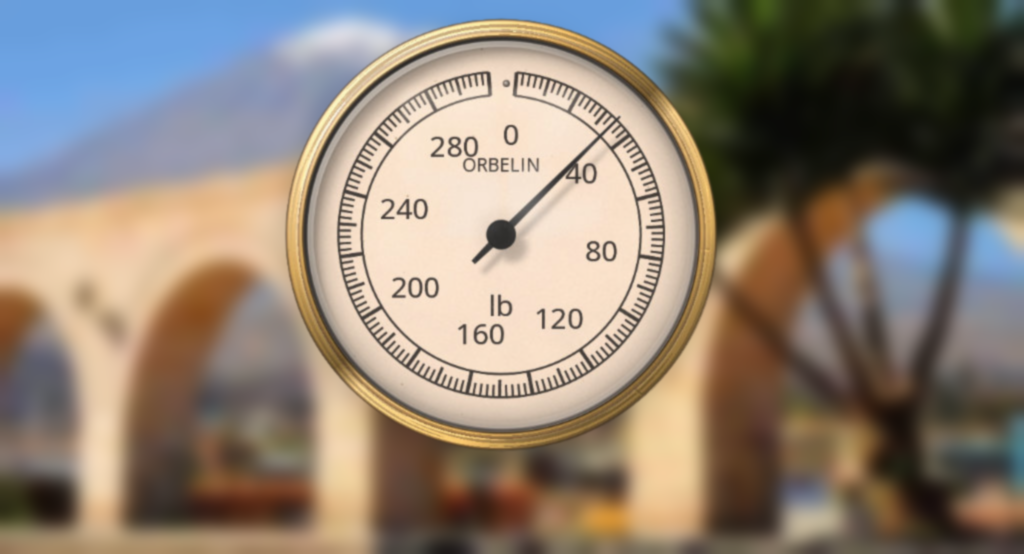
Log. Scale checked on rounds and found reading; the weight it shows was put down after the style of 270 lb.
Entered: 34 lb
